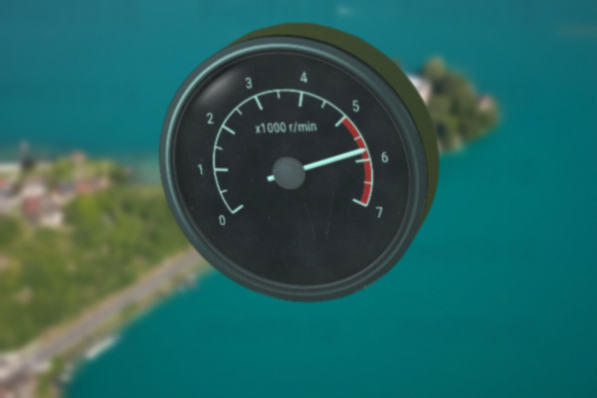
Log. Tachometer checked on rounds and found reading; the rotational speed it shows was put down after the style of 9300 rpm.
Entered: 5750 rpm
